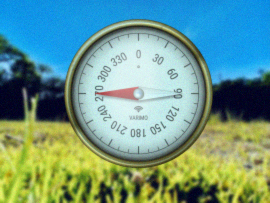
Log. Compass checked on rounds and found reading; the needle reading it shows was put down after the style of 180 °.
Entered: 270 °
